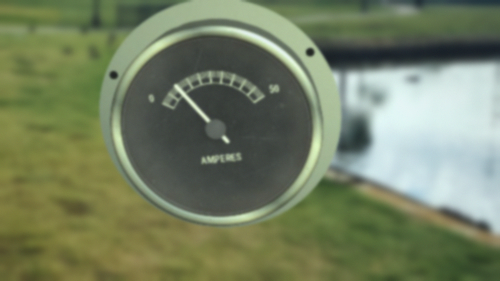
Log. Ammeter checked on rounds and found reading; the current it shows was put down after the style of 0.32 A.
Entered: 10 A
